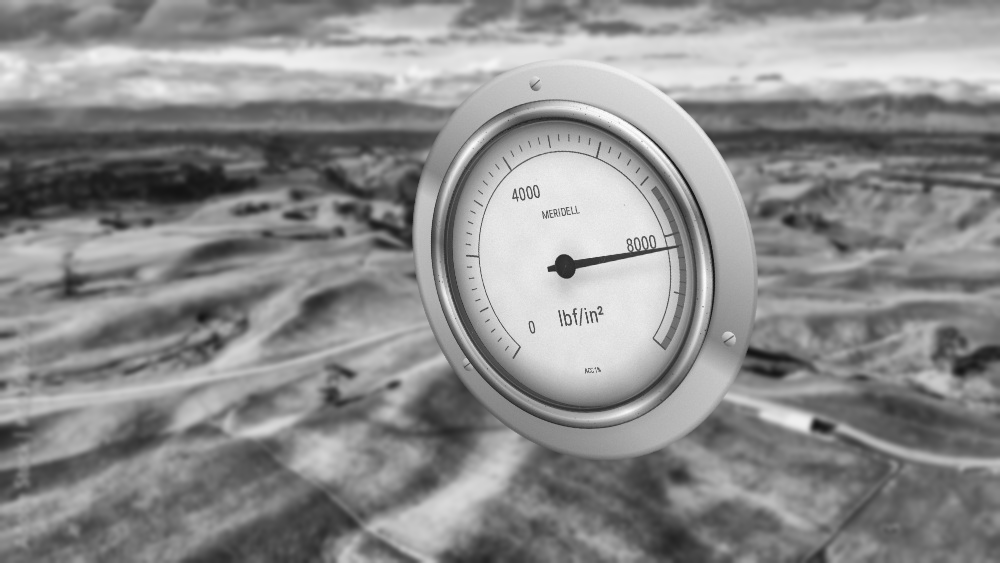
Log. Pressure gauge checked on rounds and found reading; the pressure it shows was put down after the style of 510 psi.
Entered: 8200 psi
